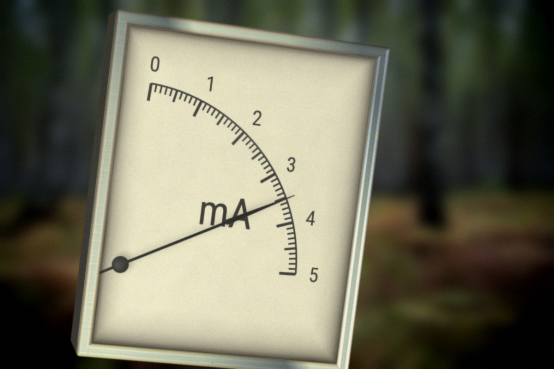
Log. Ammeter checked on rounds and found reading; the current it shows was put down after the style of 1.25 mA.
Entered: 3.5 mA
